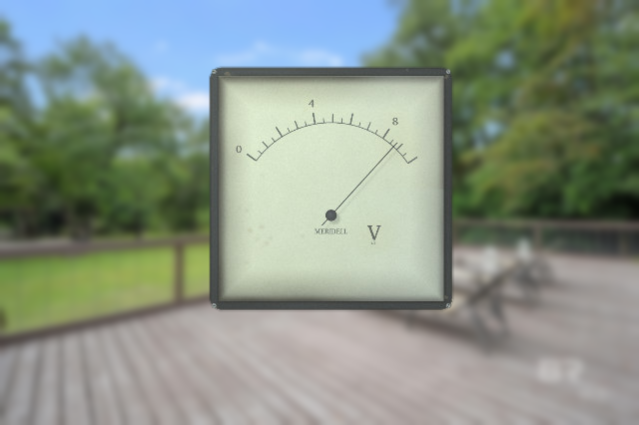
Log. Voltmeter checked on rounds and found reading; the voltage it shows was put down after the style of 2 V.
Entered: 8.75 V
